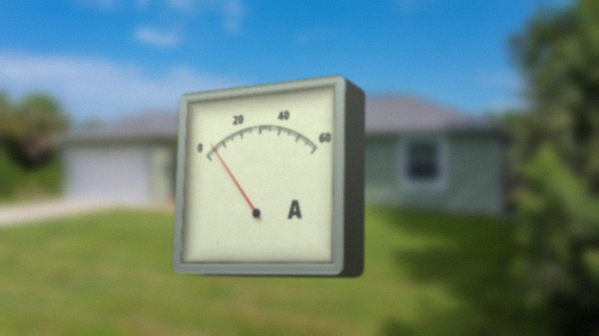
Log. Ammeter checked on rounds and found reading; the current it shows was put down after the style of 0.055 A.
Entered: 5 A
